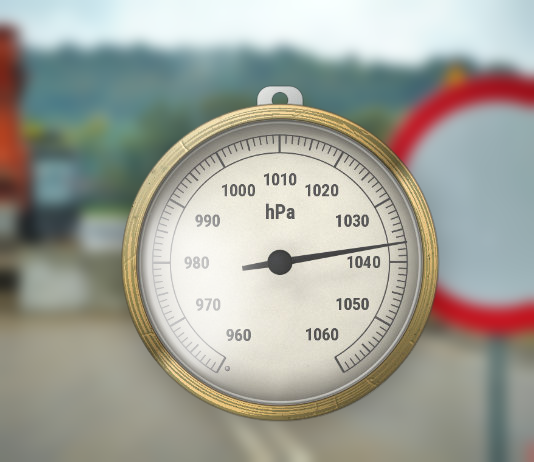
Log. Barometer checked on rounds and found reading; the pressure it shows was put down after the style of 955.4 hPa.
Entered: 1037 hPa
